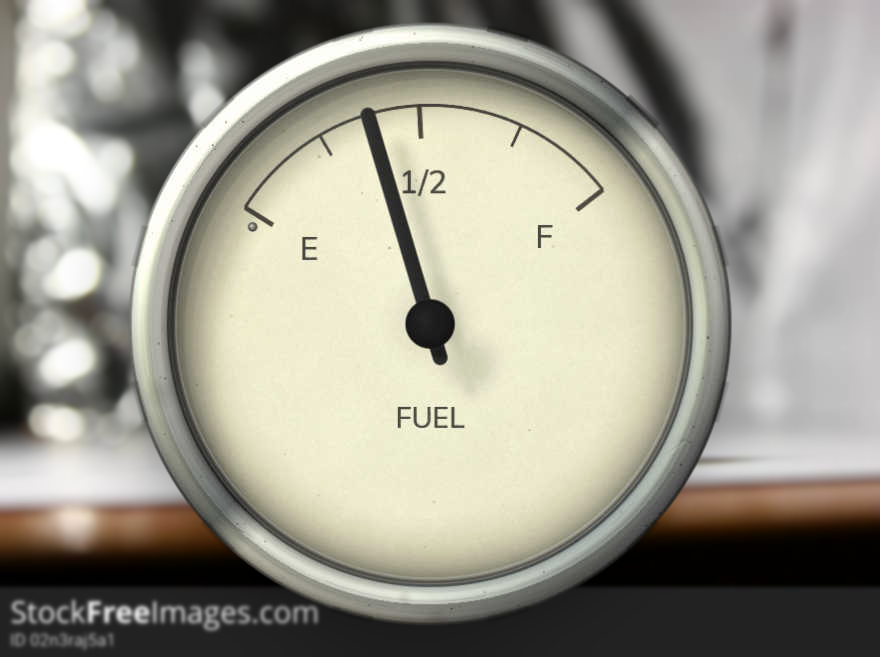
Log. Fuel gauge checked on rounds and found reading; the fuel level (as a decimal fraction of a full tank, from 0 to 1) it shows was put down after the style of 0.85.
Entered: 0.375
